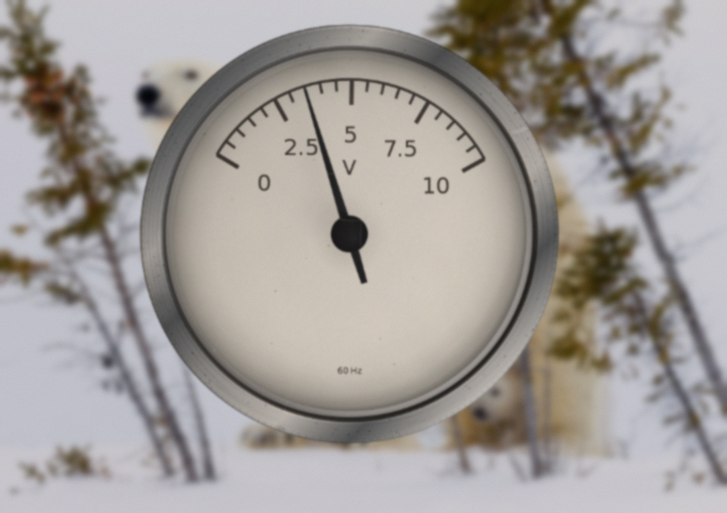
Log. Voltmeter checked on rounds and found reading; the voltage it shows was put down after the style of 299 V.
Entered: 3.5 V
